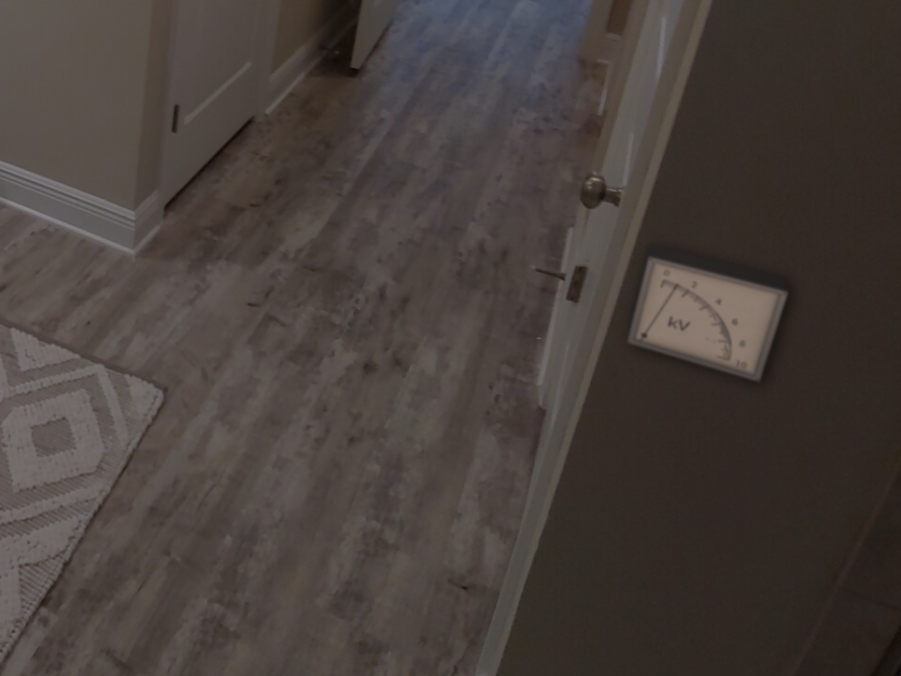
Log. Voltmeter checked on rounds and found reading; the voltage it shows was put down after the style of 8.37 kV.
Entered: 1 kV
